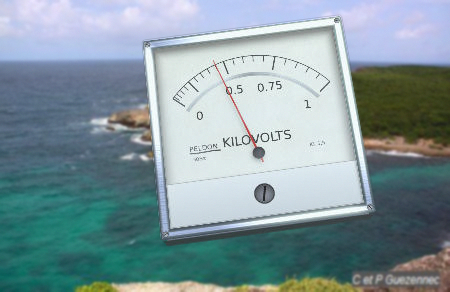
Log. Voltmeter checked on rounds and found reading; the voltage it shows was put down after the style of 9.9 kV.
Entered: 0.45 kV
